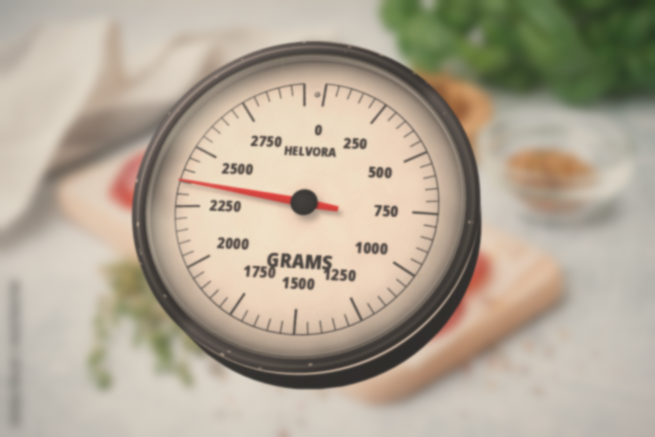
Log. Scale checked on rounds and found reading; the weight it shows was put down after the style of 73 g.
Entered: 2350 g
